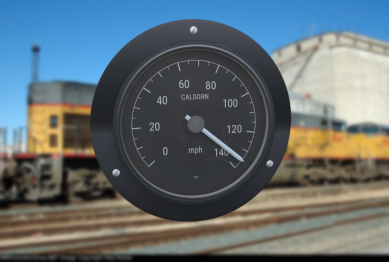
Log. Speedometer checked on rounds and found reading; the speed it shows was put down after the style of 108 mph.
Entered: 135 mph
